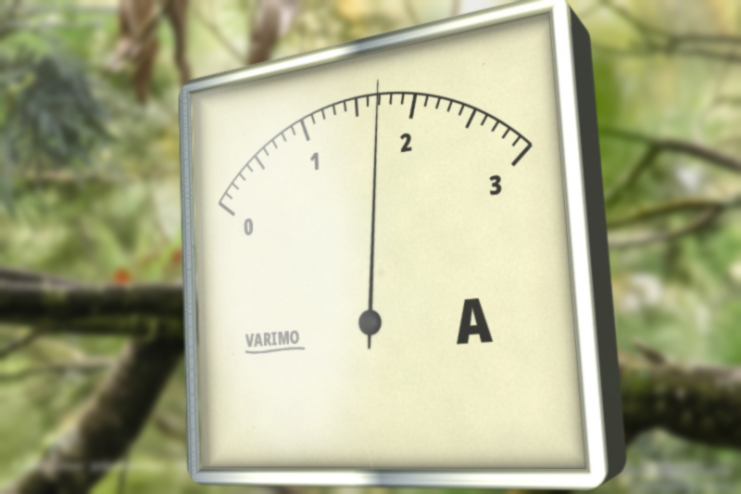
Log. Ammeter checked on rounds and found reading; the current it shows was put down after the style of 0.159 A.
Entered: 1.7 A
